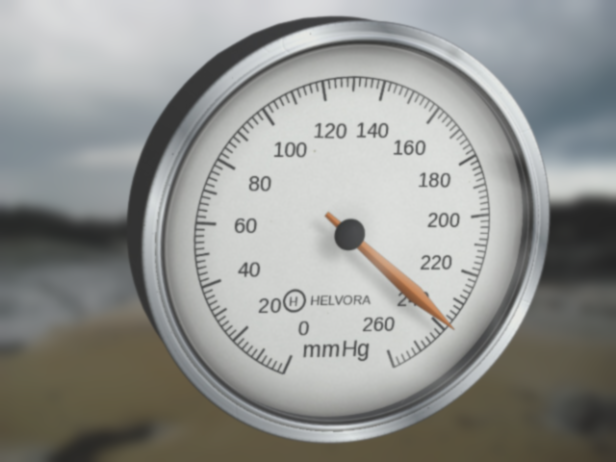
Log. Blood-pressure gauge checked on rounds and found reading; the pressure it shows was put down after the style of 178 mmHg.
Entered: 238 mmHg
